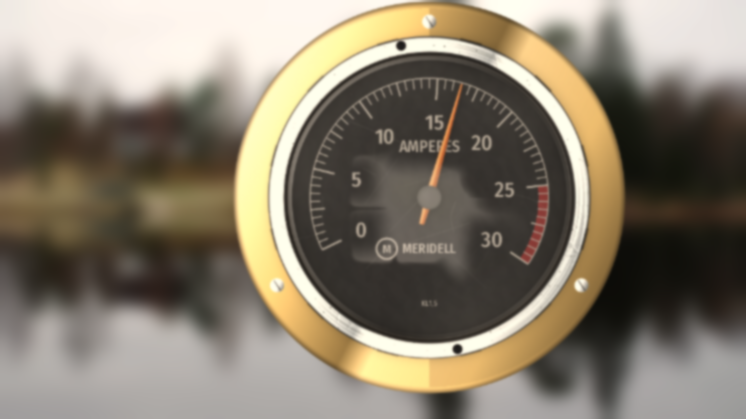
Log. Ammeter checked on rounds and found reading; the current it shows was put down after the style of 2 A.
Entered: 16.5 A
